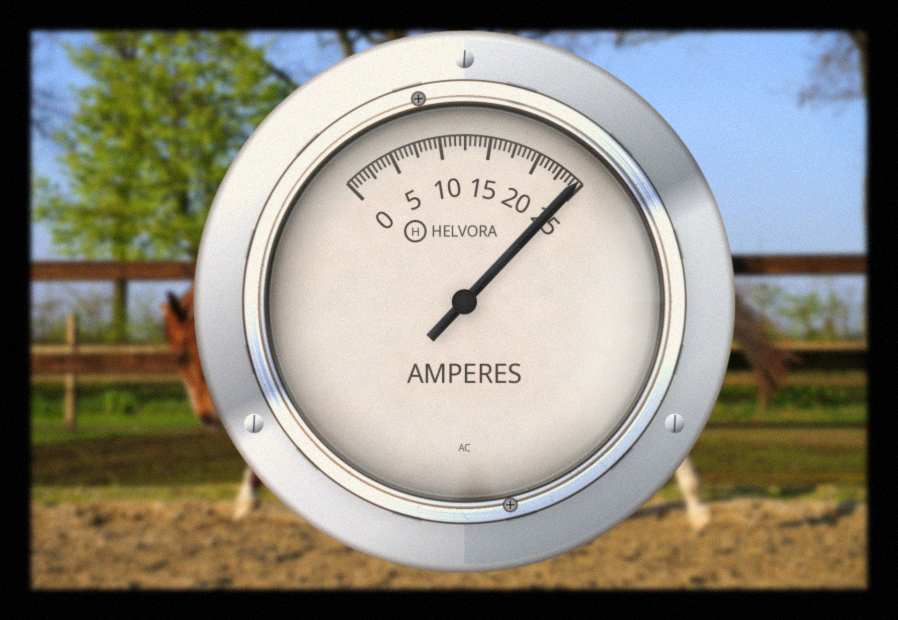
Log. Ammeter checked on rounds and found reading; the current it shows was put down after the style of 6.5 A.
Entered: 24.5 A
